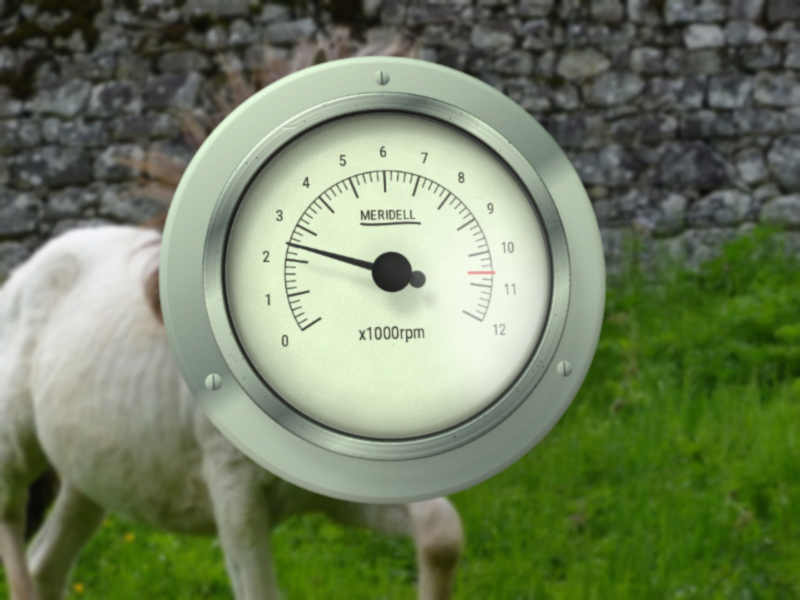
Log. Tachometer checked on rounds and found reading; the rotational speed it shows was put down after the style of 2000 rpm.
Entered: 2400 rpm
